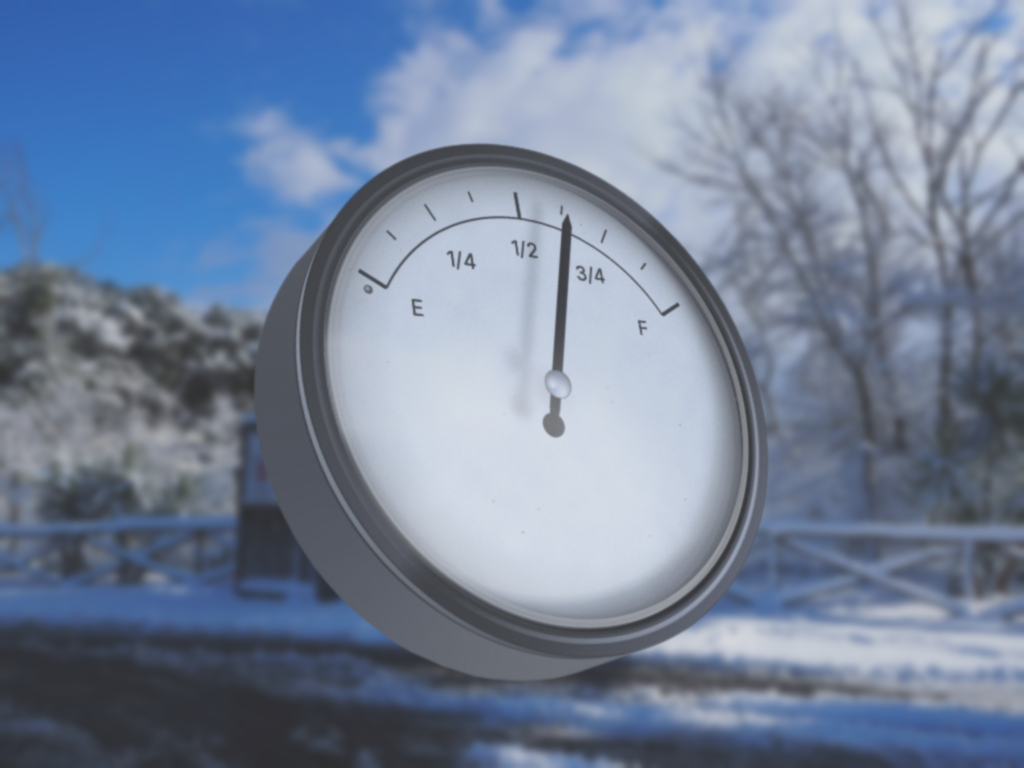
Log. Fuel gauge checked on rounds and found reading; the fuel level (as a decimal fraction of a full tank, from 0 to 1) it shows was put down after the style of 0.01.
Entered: 0.625
